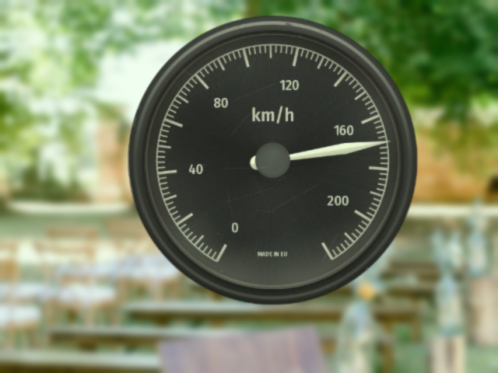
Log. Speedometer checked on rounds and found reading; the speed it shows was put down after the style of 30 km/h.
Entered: 170 km/h
